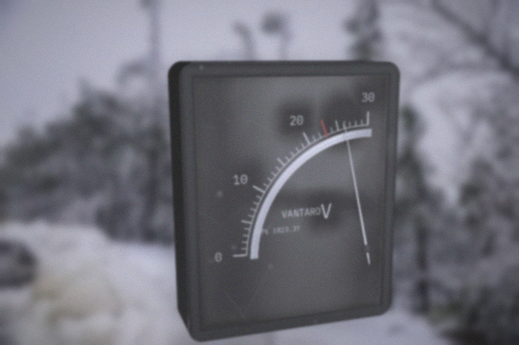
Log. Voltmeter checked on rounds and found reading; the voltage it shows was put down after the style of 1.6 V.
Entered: 26 V
